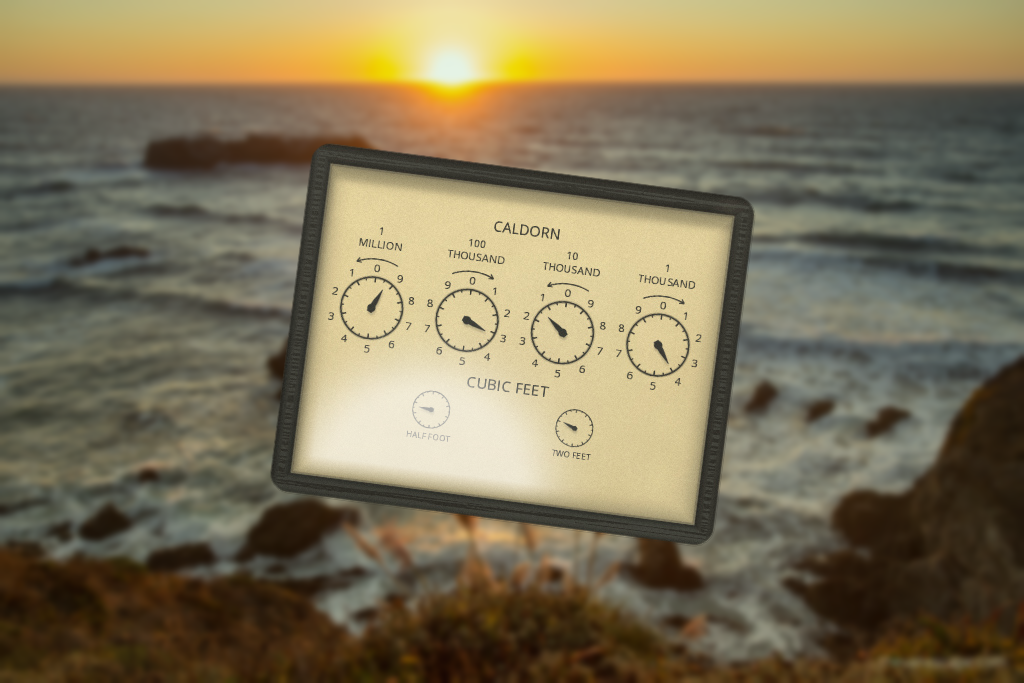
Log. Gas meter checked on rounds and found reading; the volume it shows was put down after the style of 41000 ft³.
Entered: 931400 ft³
